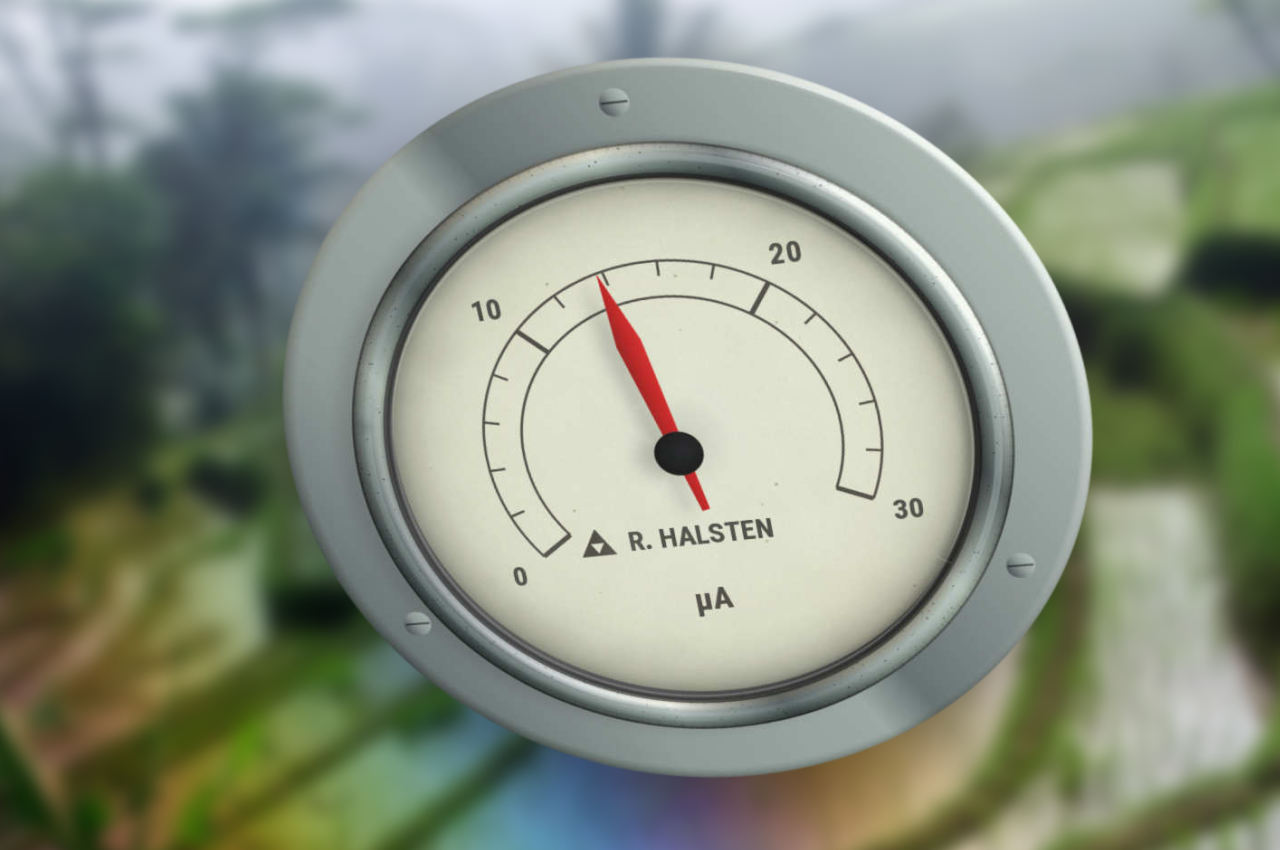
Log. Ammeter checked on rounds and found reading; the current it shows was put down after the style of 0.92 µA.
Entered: 14 µA
